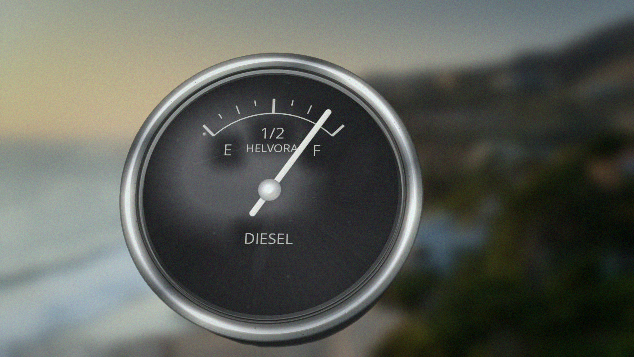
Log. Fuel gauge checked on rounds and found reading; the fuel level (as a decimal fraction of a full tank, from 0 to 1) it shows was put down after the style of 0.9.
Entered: 0.875
